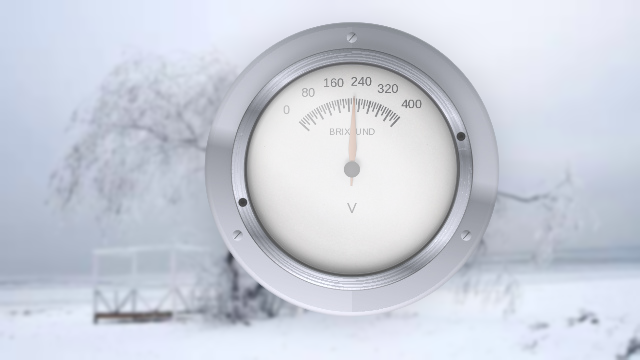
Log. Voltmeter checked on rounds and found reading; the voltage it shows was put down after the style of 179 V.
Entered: 220 V
